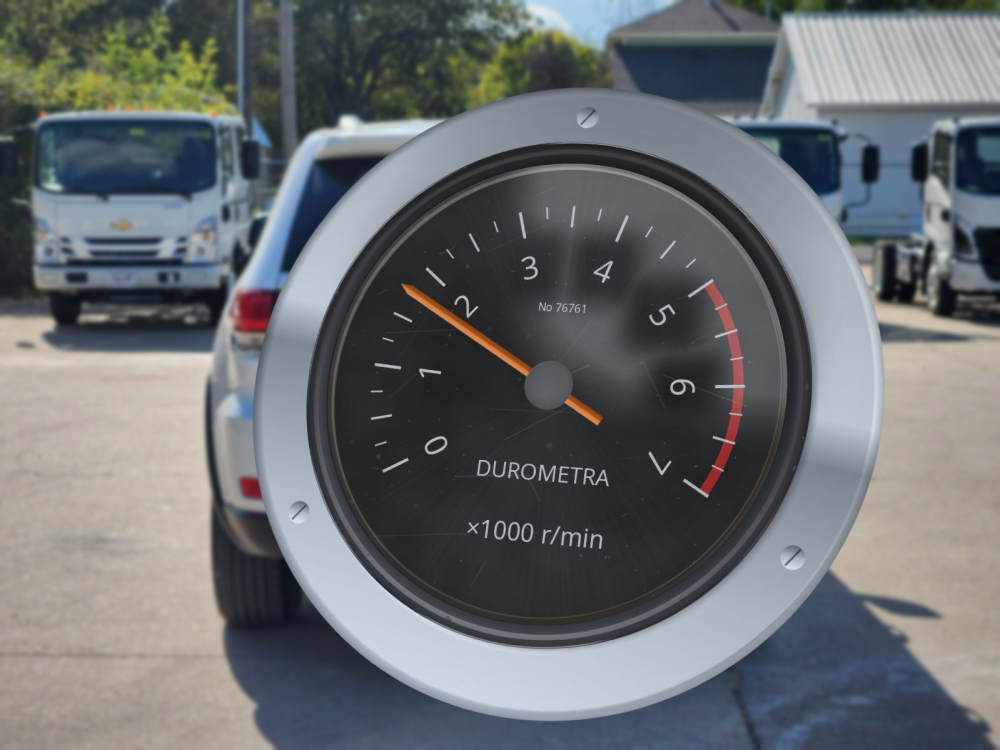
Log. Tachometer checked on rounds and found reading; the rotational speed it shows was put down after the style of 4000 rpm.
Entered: 1750 rpm
